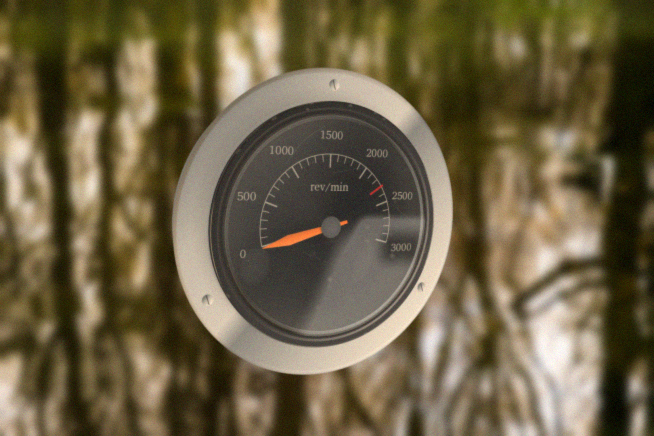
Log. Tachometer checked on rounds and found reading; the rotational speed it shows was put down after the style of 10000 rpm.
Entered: 0 rpm
